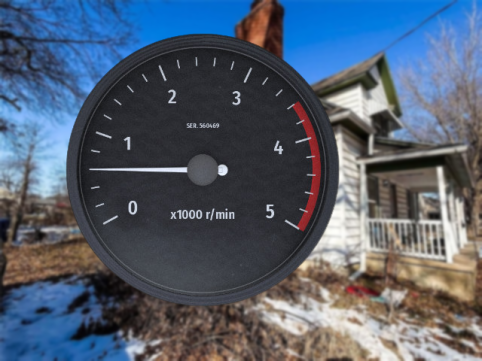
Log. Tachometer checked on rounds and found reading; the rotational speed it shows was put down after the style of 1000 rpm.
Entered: 600 rpm
